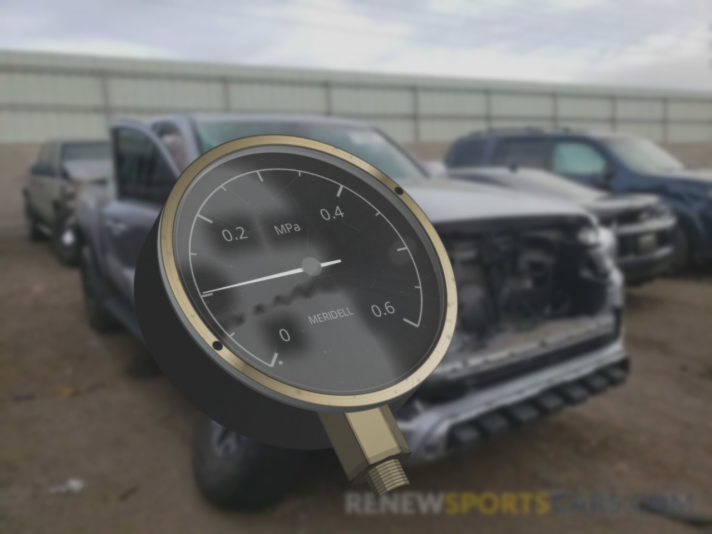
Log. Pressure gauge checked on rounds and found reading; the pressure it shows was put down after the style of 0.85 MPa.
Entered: 0.1 MPa
